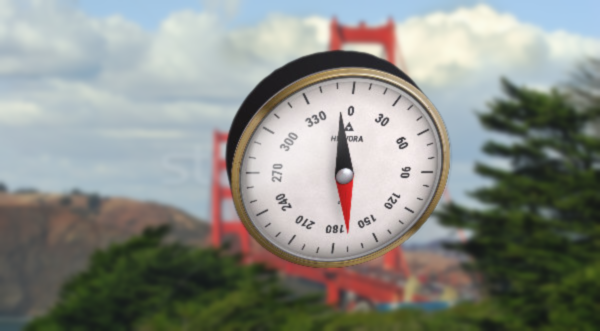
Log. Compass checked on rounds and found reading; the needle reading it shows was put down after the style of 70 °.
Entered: 170 °
